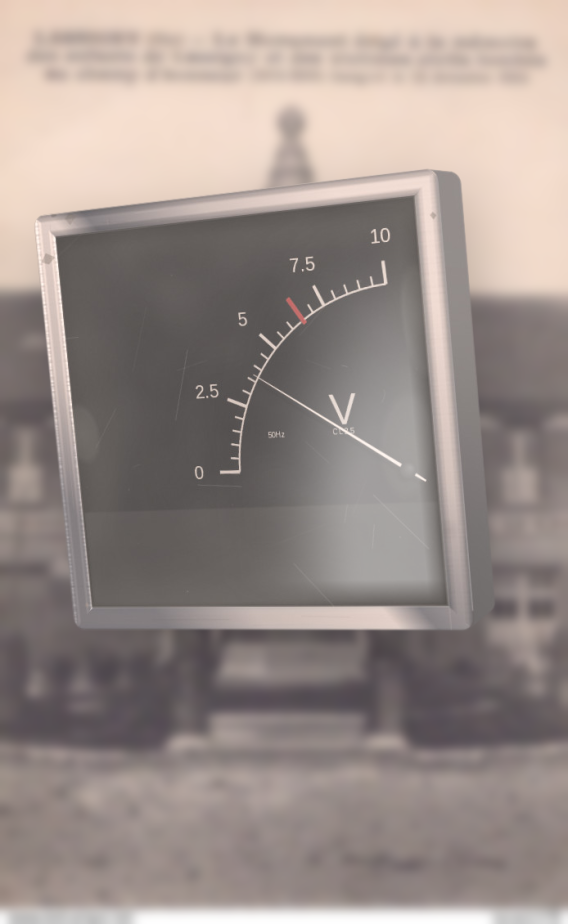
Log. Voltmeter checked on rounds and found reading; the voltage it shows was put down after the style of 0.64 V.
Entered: 3.75 V
